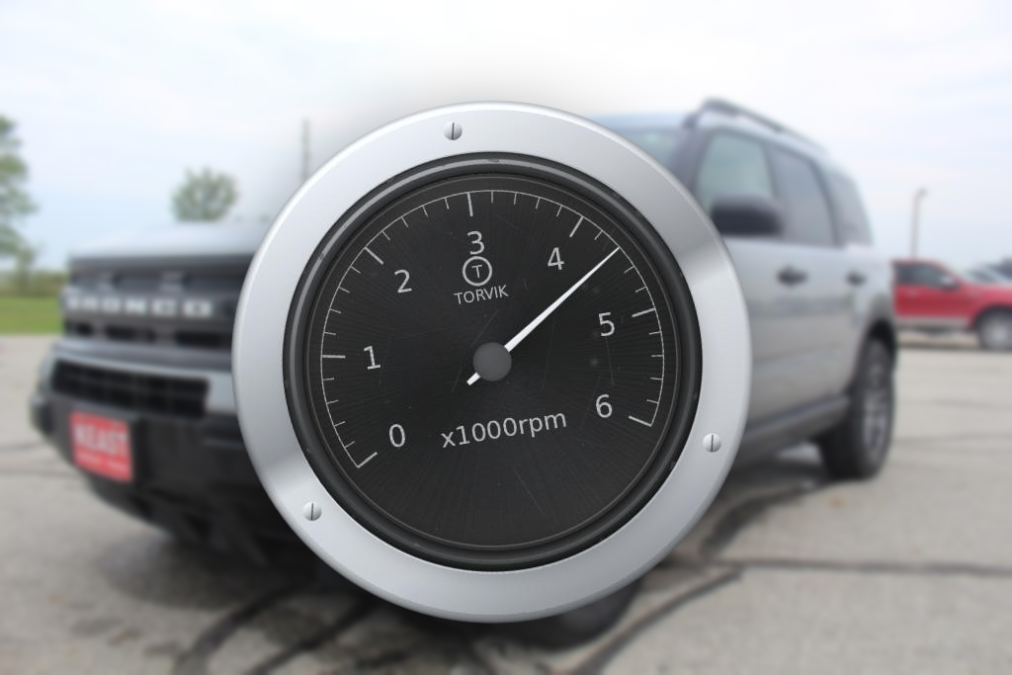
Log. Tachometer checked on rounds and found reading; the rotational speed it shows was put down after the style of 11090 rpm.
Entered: 4400 rpm
